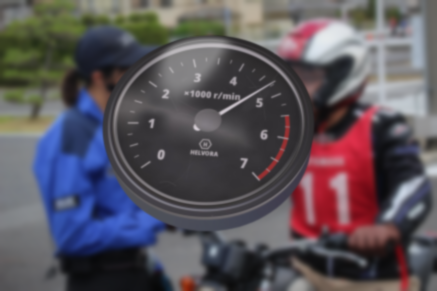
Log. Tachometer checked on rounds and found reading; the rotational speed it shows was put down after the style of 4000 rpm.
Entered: 4750 rpm
